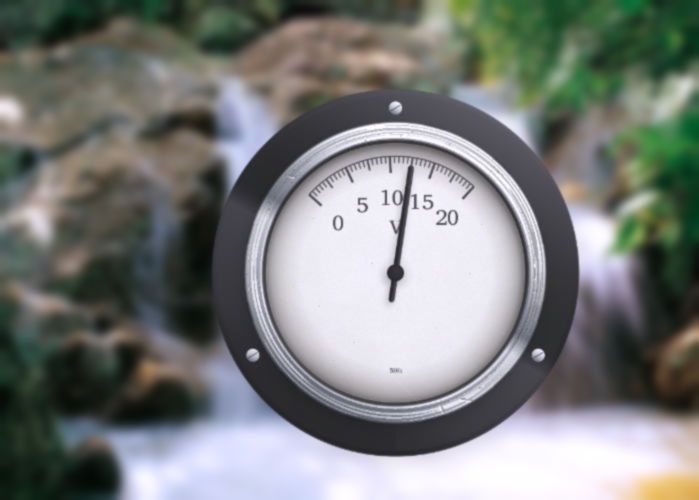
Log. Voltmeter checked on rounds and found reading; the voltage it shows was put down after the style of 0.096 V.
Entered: 12.5 V
